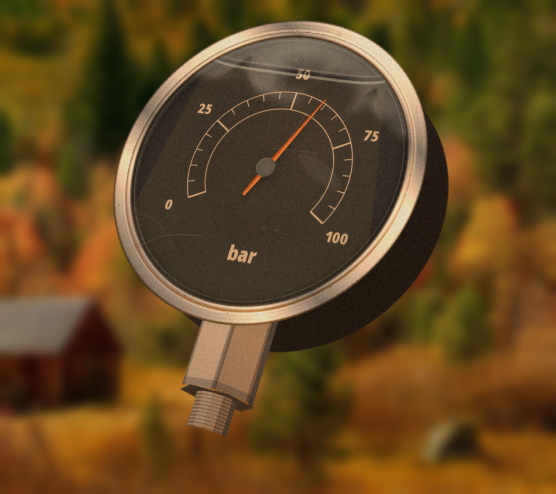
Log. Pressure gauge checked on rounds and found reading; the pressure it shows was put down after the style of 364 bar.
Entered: 60 bar
